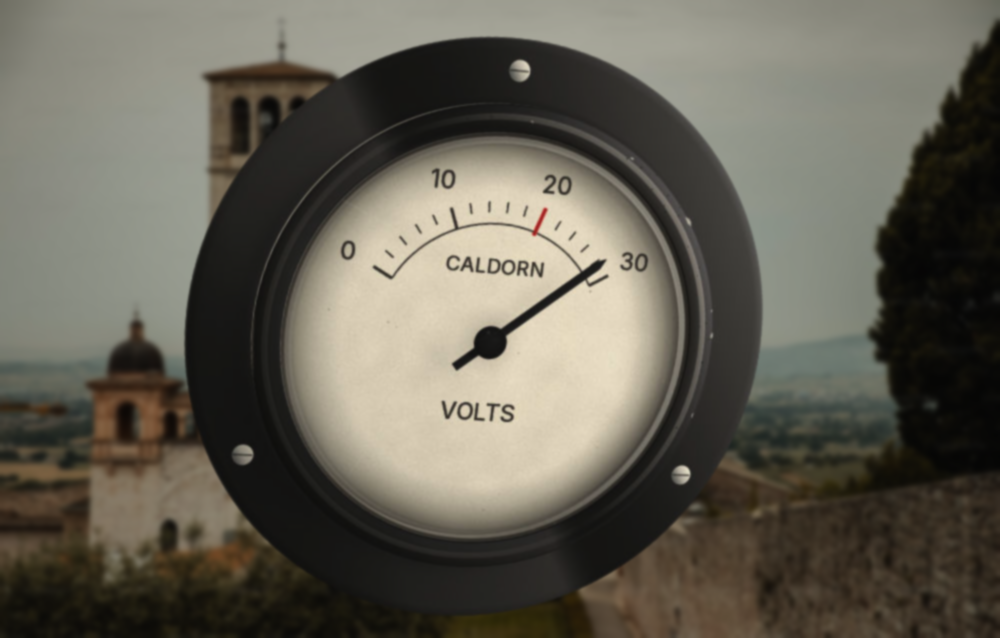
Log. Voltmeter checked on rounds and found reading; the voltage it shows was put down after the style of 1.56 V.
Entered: 28 V
